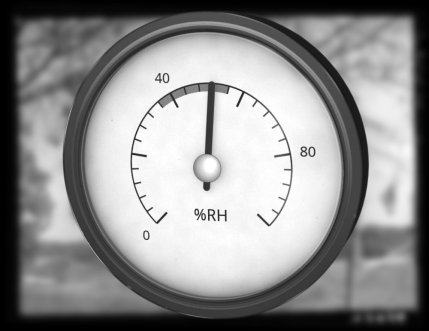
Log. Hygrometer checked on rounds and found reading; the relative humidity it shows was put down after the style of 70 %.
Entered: 52 %
